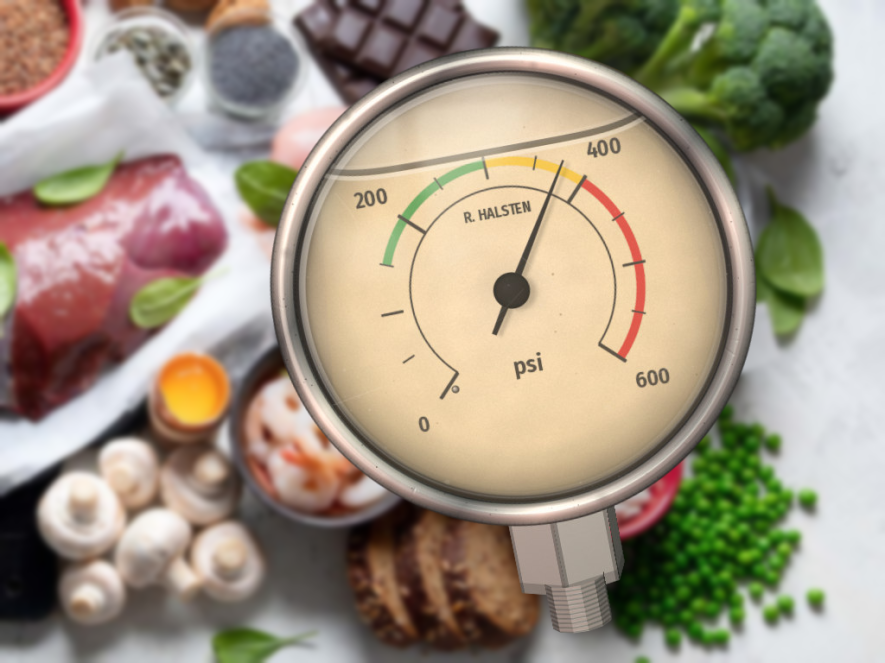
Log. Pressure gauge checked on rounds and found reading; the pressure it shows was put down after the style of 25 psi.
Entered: 375 psi
